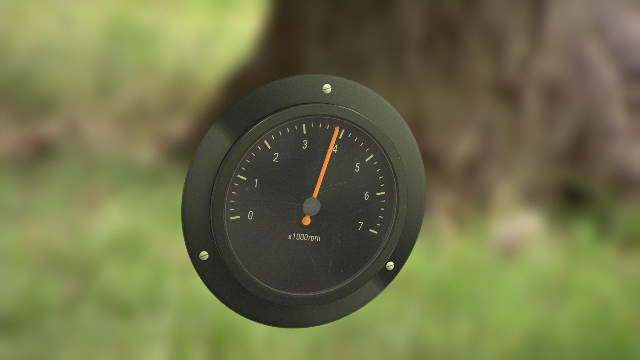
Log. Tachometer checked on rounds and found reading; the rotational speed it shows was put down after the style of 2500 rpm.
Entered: 3800 rpm
